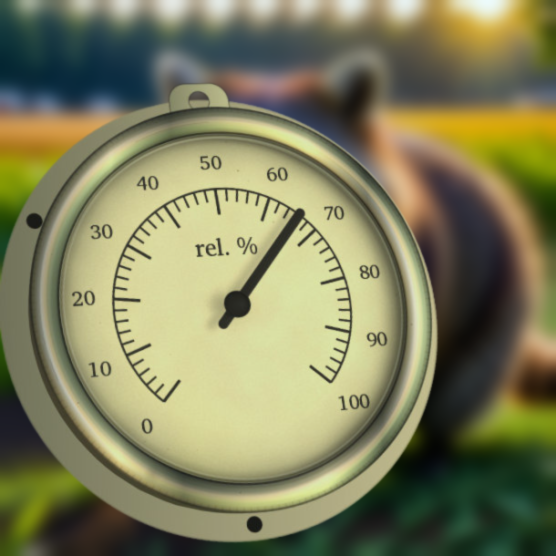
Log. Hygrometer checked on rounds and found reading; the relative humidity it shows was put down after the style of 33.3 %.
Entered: 66 %
